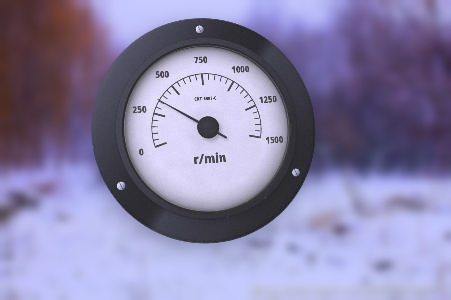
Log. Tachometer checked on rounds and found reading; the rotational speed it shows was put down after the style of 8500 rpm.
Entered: 350 rpm
